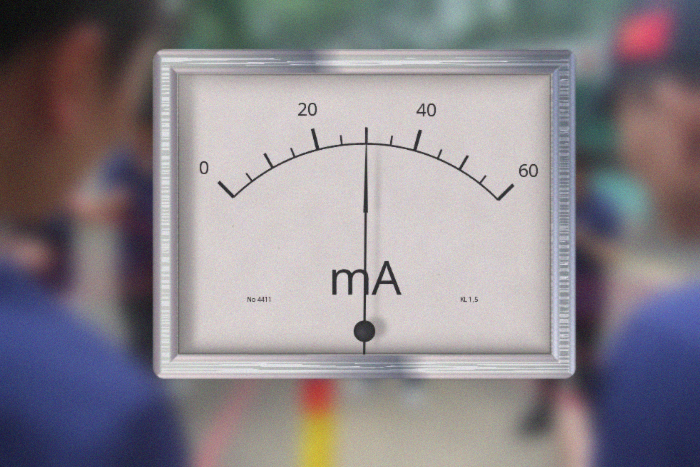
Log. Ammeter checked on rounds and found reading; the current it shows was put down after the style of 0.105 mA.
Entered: 30 mA
